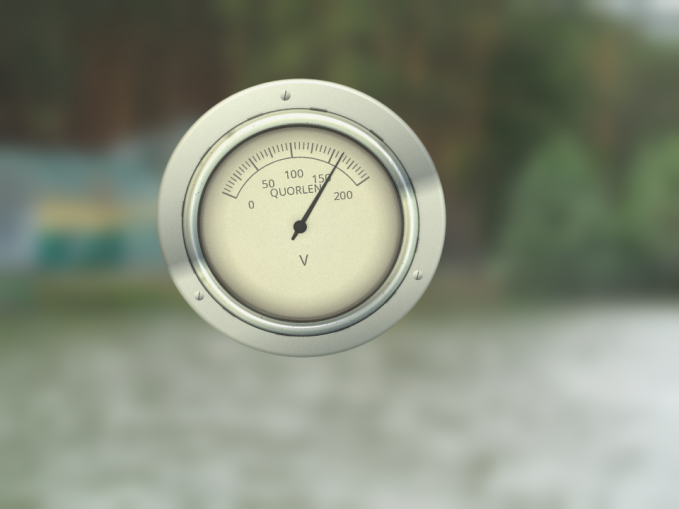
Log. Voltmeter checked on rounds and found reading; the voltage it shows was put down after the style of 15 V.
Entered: 160 V
